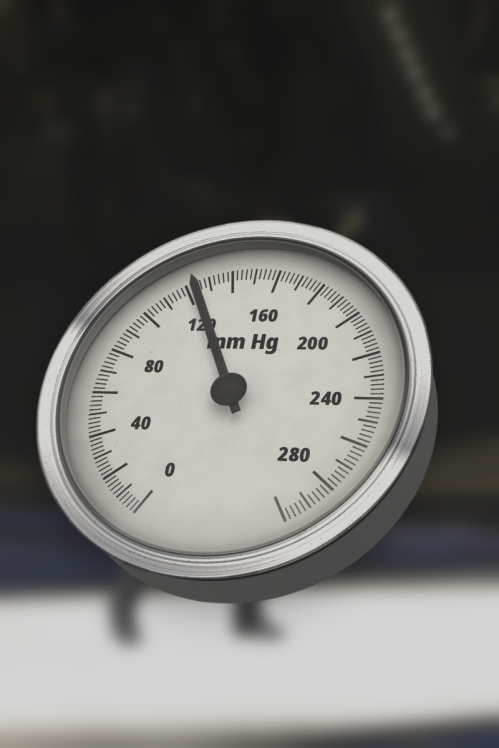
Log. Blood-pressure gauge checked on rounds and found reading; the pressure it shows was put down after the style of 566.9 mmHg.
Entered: 124 mmHg
